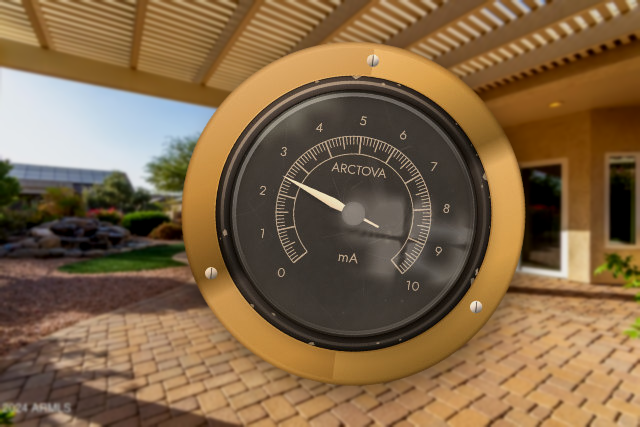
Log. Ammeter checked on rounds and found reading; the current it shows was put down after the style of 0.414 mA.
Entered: 2.5 mA
